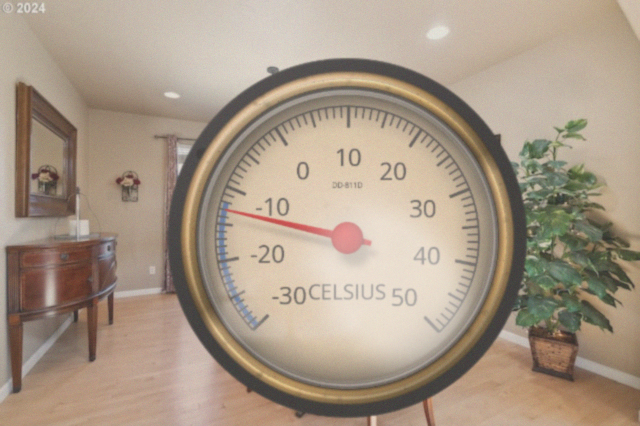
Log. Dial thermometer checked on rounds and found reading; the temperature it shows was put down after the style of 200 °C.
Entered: -13 °C
